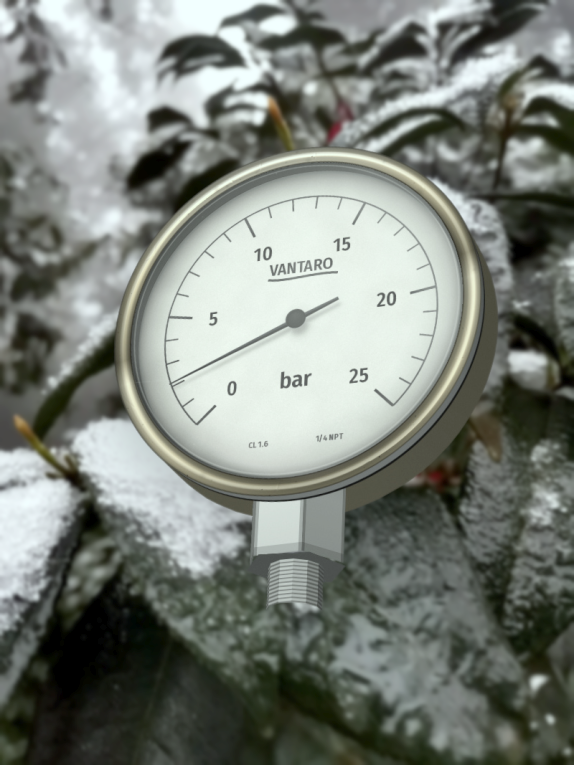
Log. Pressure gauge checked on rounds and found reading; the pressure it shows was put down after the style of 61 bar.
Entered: 2 bar
